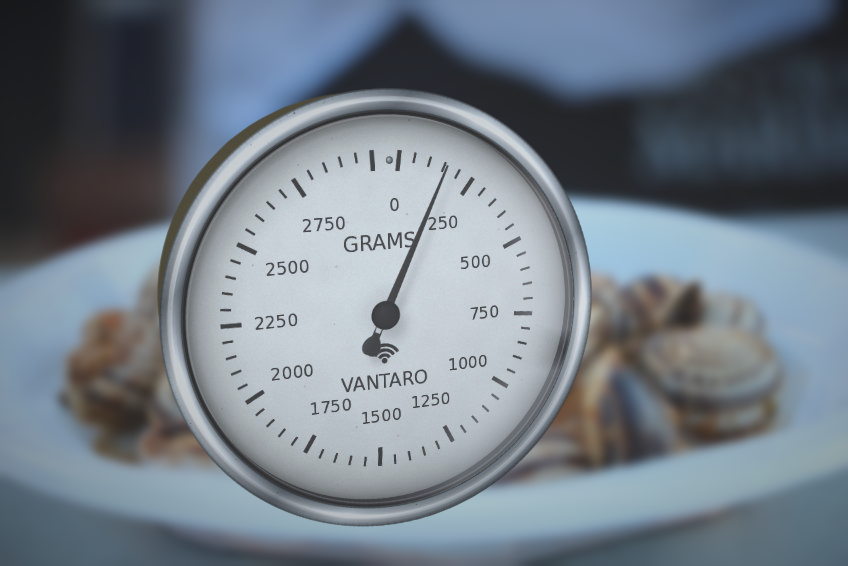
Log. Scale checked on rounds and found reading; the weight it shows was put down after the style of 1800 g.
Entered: 150 g
